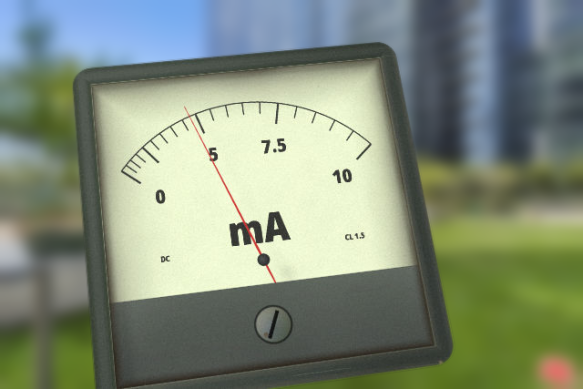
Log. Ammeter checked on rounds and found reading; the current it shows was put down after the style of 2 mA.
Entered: 4.75 mA
